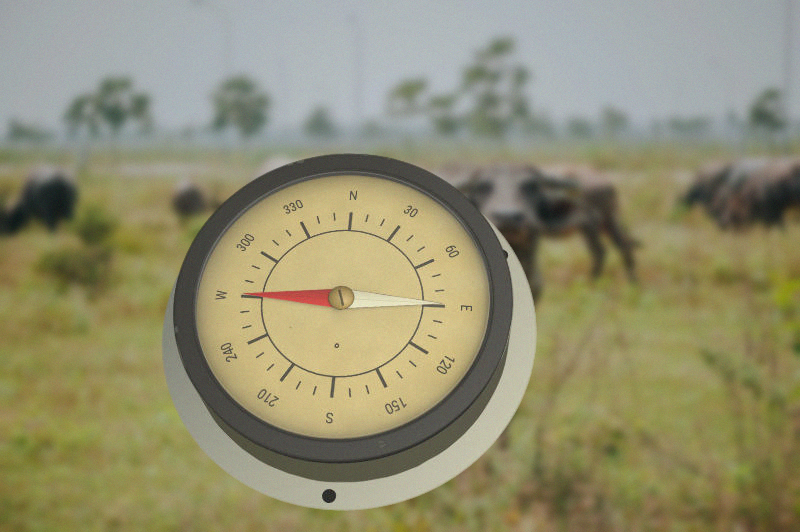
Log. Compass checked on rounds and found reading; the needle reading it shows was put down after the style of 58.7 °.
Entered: 270 °
